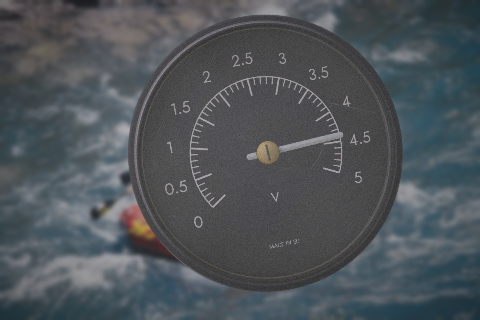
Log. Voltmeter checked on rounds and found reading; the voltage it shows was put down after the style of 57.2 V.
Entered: 4.4 V
